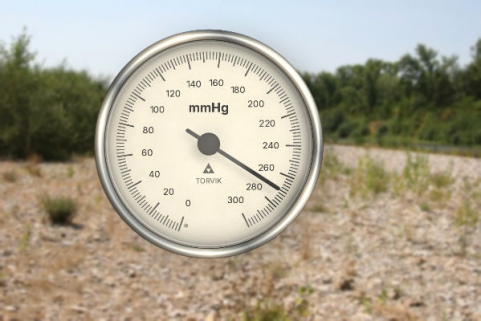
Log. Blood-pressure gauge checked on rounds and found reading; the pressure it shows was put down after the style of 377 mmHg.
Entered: 270 mmHg
